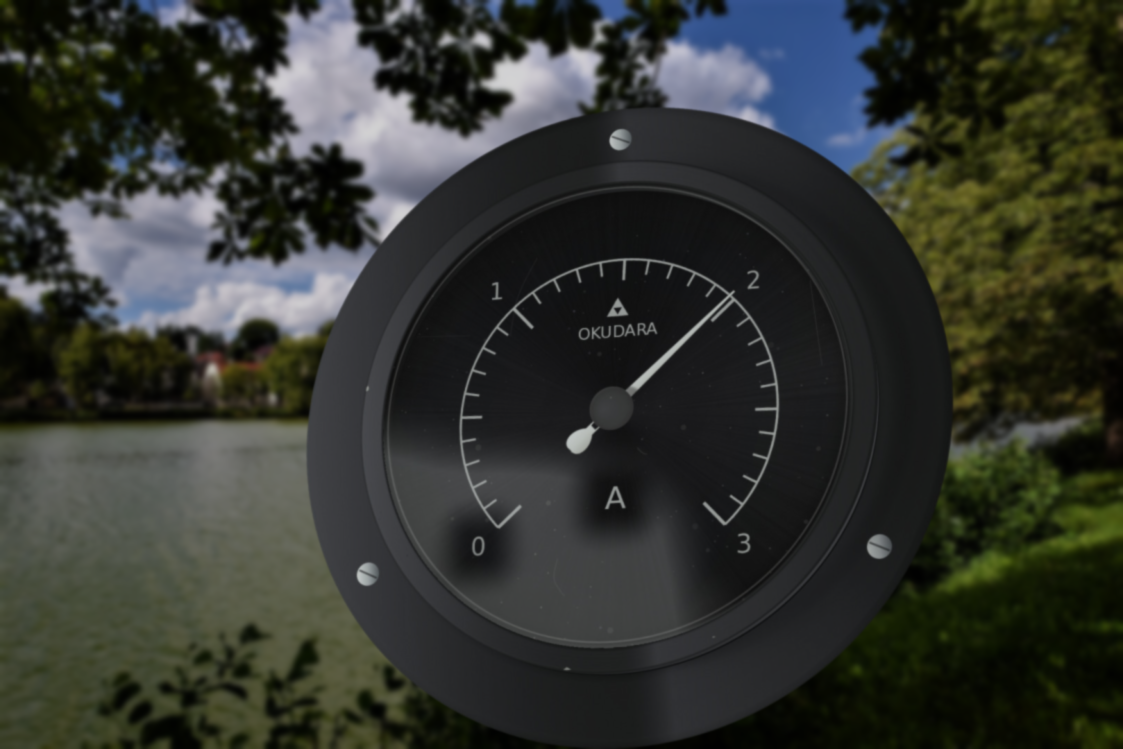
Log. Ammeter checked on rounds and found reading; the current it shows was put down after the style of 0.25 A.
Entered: 2 A
